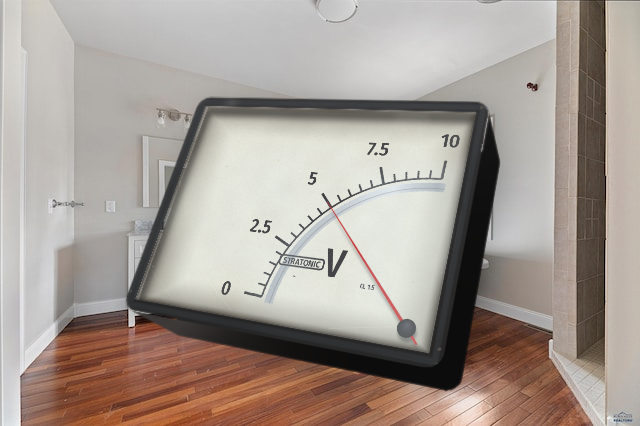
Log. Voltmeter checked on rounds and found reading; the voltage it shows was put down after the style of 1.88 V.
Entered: 5 V
